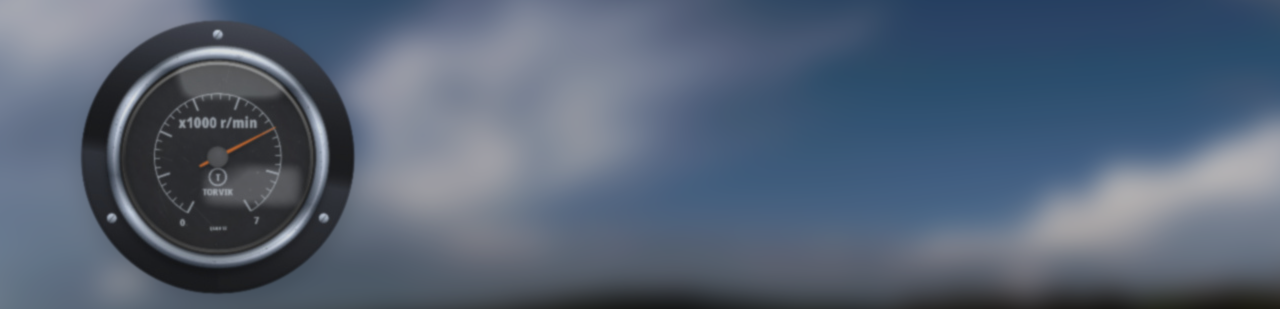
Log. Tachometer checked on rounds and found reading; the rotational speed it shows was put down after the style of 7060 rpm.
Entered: 5000 rpm
